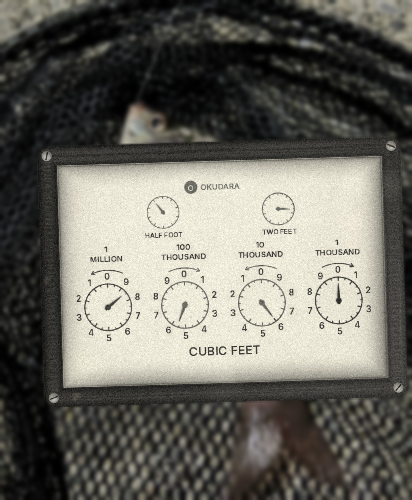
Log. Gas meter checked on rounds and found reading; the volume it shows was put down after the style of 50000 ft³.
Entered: 856000 ft³
